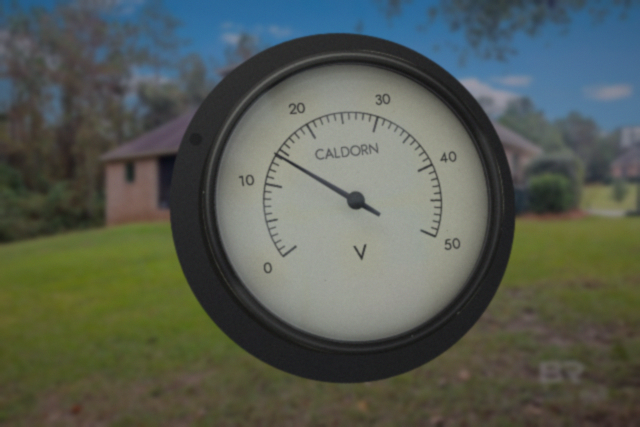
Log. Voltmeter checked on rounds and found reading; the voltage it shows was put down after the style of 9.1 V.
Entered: 14 V
